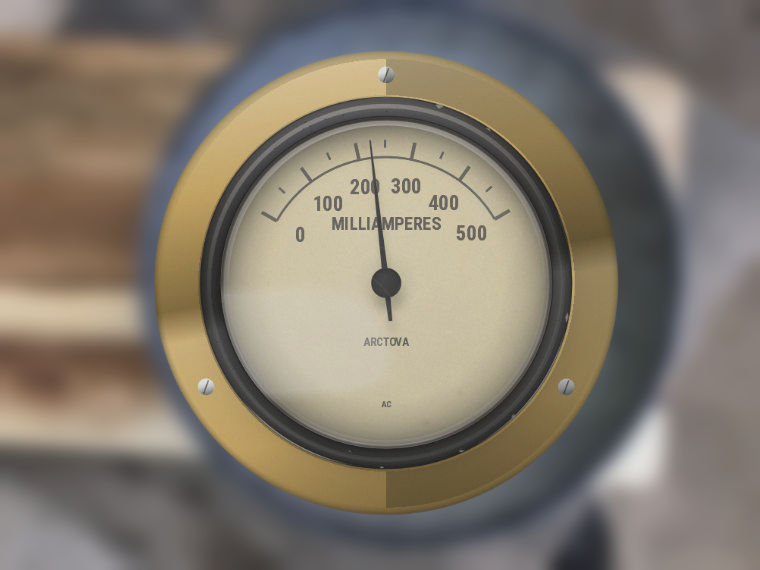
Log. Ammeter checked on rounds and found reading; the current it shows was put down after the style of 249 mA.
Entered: 225 mA
